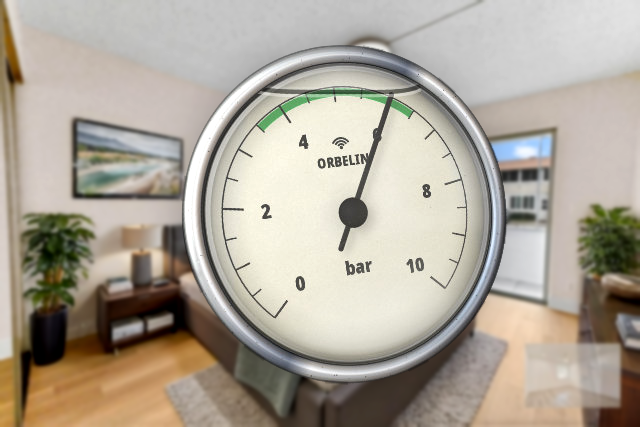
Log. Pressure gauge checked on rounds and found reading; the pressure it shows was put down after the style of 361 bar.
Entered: 6 bar
